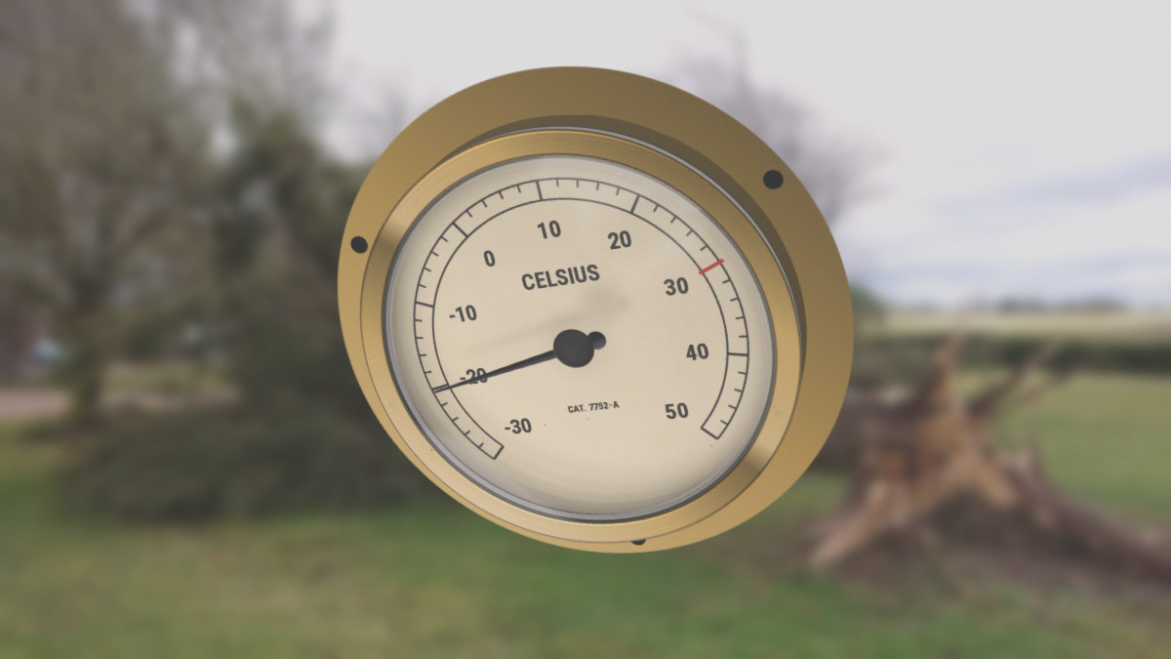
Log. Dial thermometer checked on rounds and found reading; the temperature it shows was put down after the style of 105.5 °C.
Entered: -20 °C
